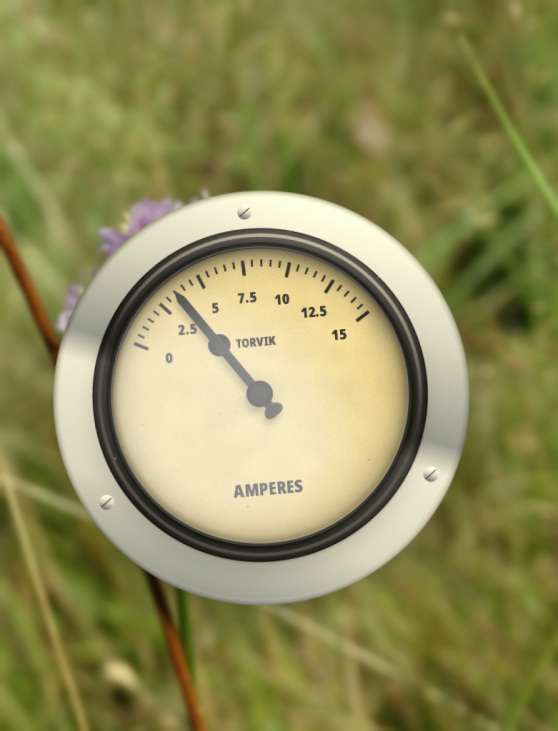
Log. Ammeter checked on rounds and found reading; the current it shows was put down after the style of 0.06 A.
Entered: 3.5 A
